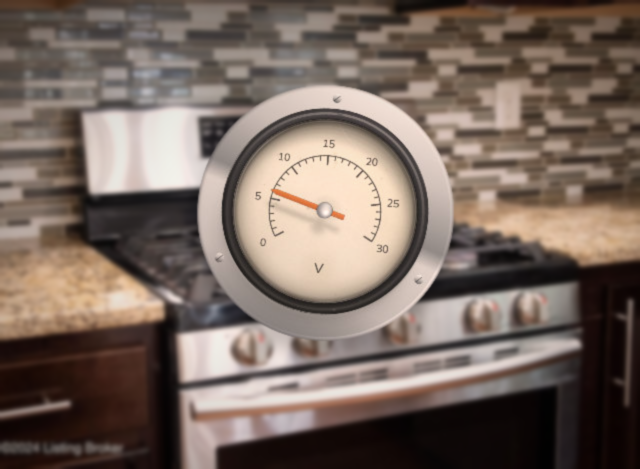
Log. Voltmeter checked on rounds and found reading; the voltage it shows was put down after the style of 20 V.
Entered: 6 V
